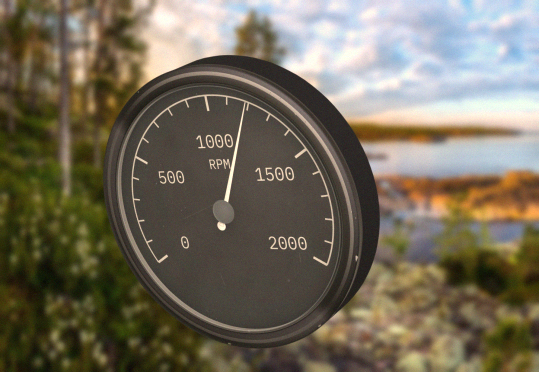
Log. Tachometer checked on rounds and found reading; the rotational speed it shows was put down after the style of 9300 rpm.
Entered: 1200 rpm
